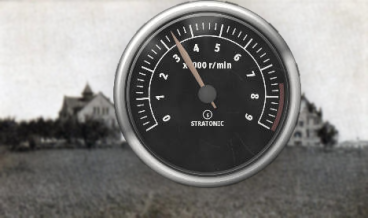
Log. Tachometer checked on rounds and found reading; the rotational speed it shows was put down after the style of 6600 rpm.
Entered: 3400 rpm
